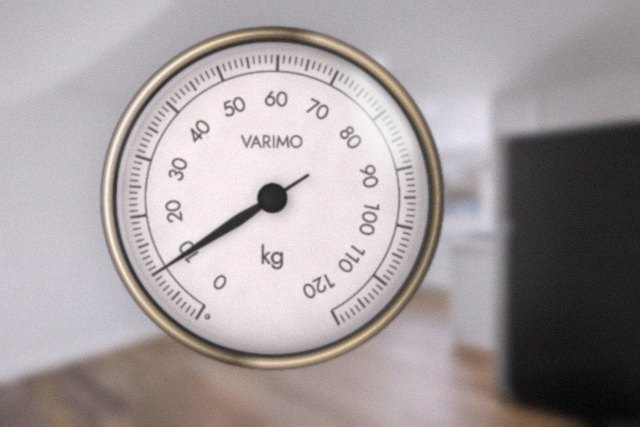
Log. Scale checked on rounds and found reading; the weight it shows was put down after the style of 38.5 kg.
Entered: 10 kg
